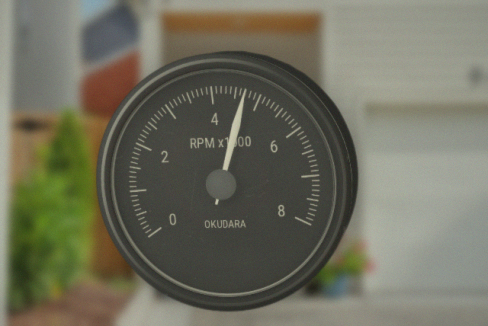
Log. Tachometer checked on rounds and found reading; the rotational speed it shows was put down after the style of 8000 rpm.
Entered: 4700 rpm
